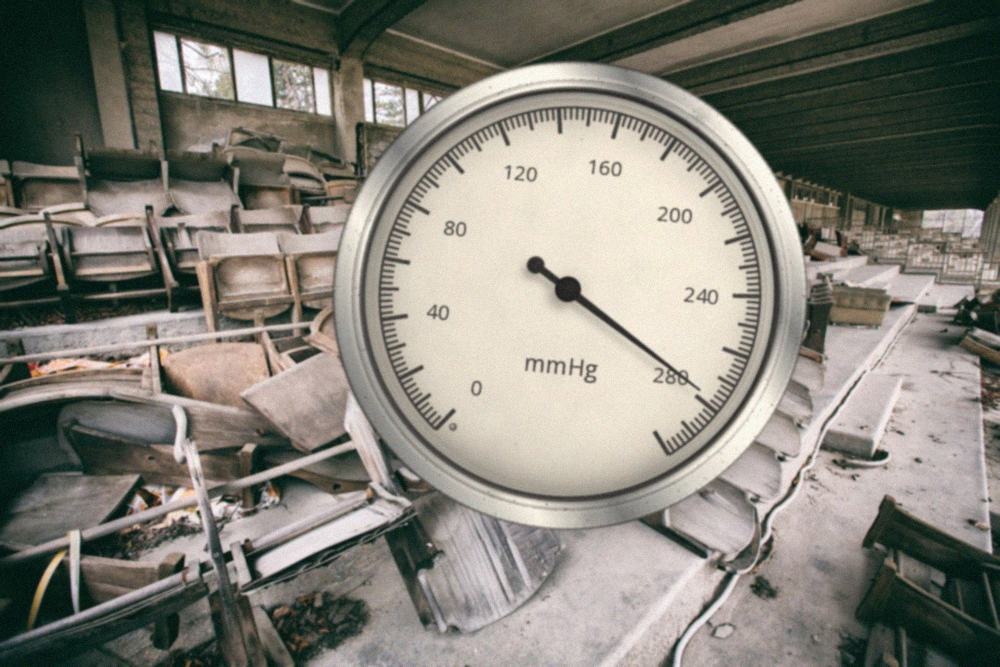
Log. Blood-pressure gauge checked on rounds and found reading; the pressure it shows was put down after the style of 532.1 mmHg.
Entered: 278 mmHg
